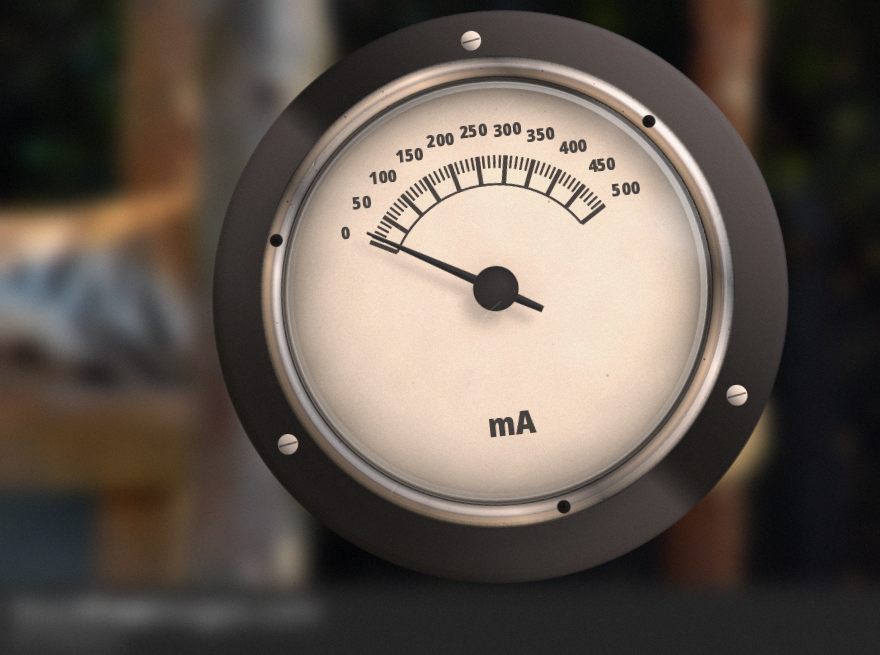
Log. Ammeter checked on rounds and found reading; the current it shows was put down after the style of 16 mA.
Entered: 10 mA
